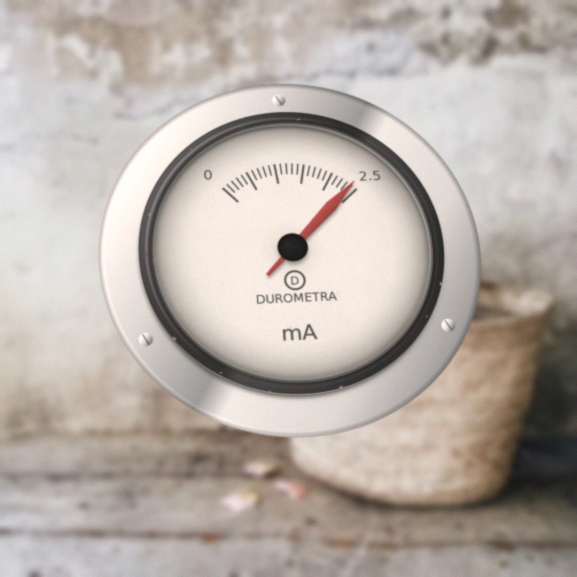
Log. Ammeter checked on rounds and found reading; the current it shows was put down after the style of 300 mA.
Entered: 2.4 mA
